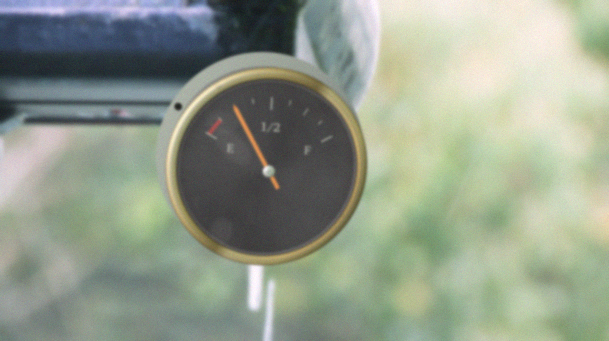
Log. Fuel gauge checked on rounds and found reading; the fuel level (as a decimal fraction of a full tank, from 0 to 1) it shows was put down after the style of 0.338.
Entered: 0.25
